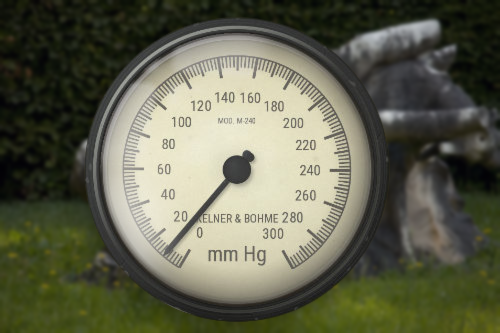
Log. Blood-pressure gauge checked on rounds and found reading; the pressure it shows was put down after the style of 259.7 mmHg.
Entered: 10 mmHg
